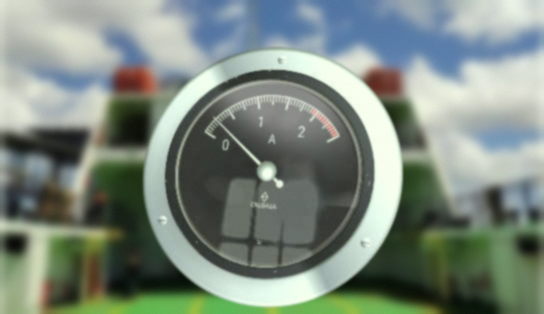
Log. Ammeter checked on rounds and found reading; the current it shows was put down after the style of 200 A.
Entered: 0.25 A
